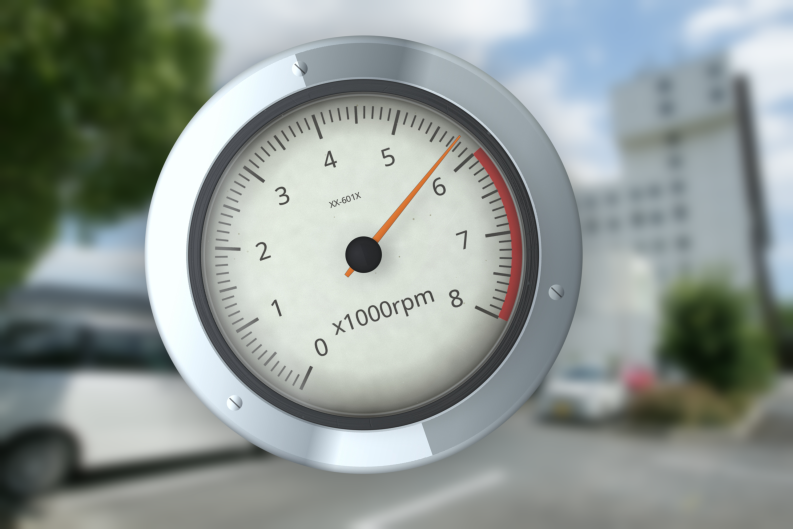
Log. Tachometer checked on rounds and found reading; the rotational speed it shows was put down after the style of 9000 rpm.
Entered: 5750 rpm
